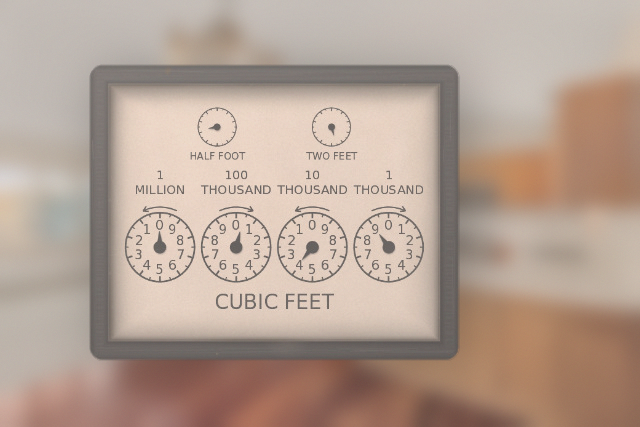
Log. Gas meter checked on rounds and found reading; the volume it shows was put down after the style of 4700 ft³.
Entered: 3900 ft³
